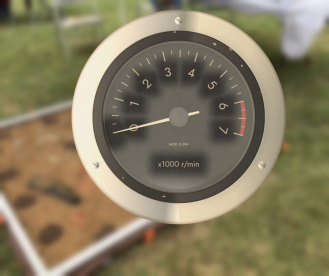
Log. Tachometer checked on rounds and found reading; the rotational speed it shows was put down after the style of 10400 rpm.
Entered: 0 rpm
